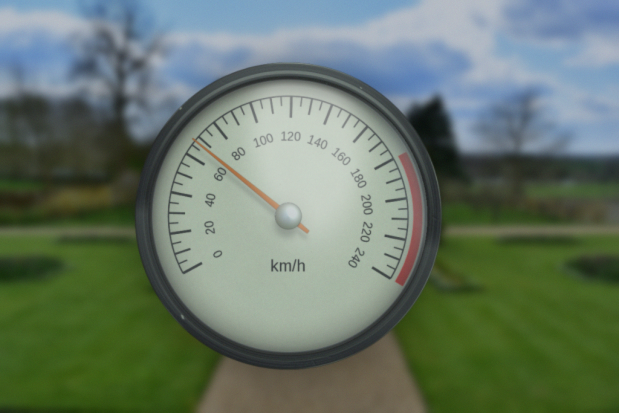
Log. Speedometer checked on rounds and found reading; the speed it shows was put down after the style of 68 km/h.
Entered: 67.5 km/h
